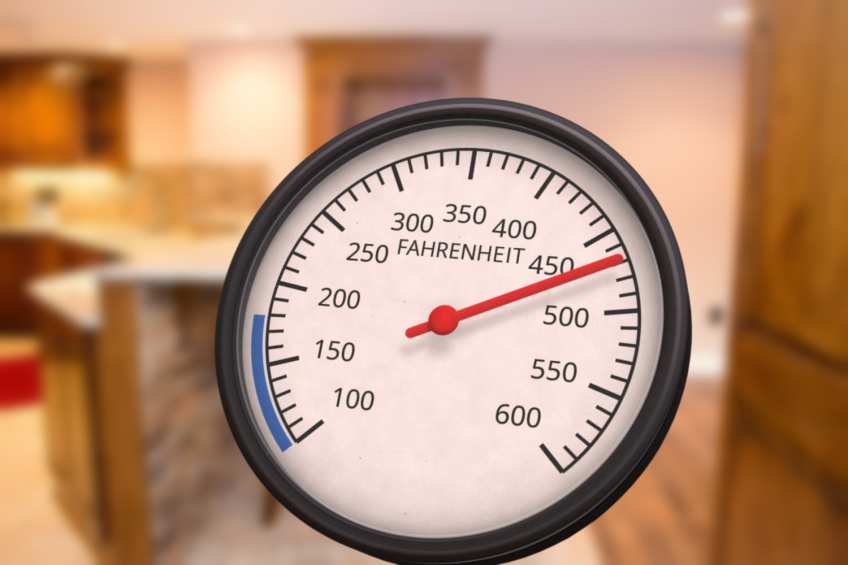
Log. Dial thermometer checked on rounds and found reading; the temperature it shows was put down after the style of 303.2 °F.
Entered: 470 °F
